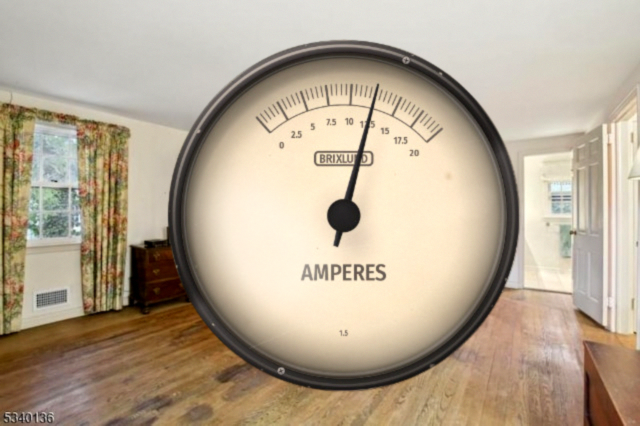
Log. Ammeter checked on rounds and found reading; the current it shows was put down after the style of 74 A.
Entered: 12.5 A
